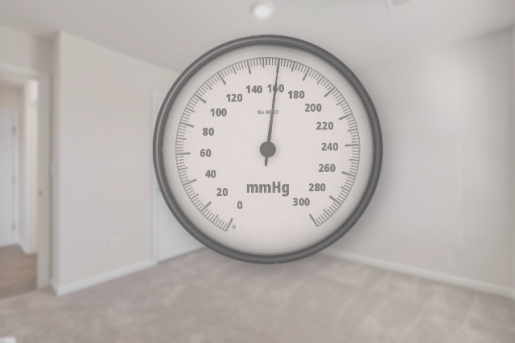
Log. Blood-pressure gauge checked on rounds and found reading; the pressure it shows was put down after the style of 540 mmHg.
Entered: 160 mmHg
